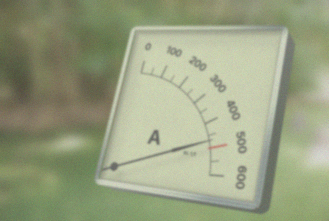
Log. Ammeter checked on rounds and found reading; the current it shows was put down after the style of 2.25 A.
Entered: 475 A
